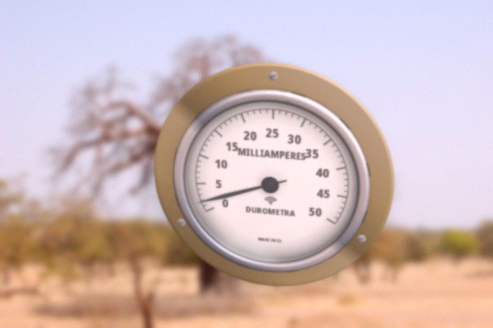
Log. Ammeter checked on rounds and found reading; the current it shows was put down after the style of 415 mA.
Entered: 2 mA
